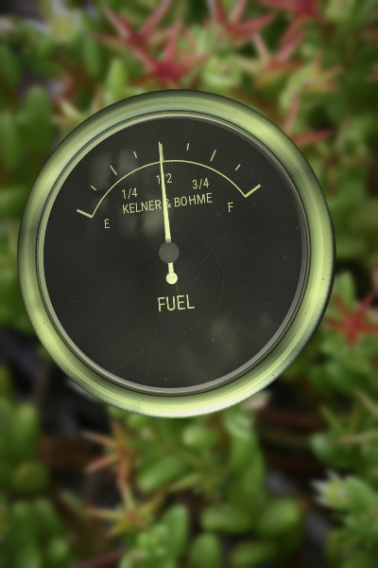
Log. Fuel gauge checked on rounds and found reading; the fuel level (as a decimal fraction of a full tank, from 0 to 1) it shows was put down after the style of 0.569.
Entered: 0.5
